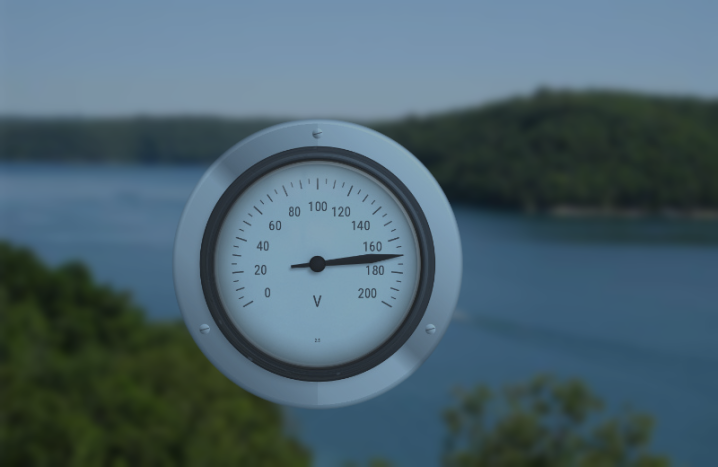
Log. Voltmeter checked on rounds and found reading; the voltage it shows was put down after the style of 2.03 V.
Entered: 170 V
